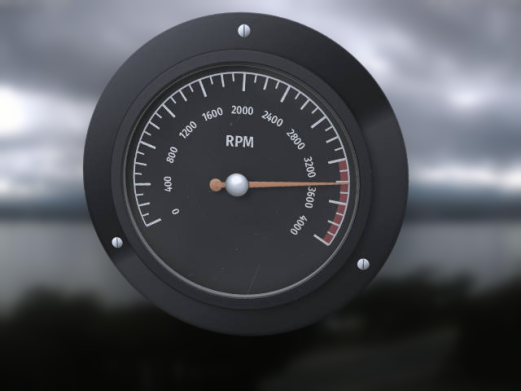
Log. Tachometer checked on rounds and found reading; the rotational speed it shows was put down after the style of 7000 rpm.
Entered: 3400 rpm
